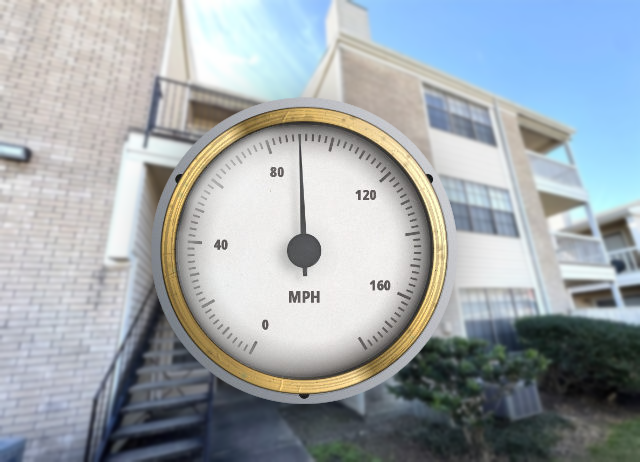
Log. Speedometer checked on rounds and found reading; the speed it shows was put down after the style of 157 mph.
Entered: 90 mph
